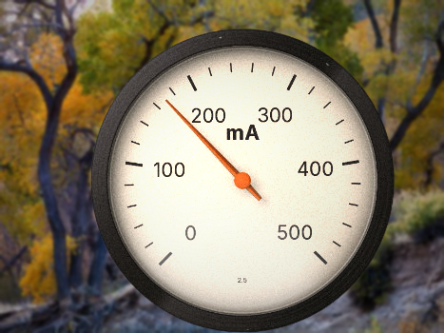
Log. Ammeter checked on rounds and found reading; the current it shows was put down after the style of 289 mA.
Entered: 170 mA
